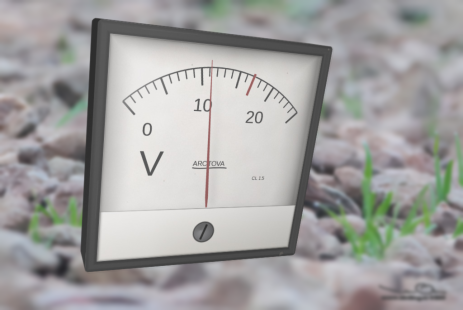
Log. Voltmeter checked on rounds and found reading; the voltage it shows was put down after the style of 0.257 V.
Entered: 11 V
